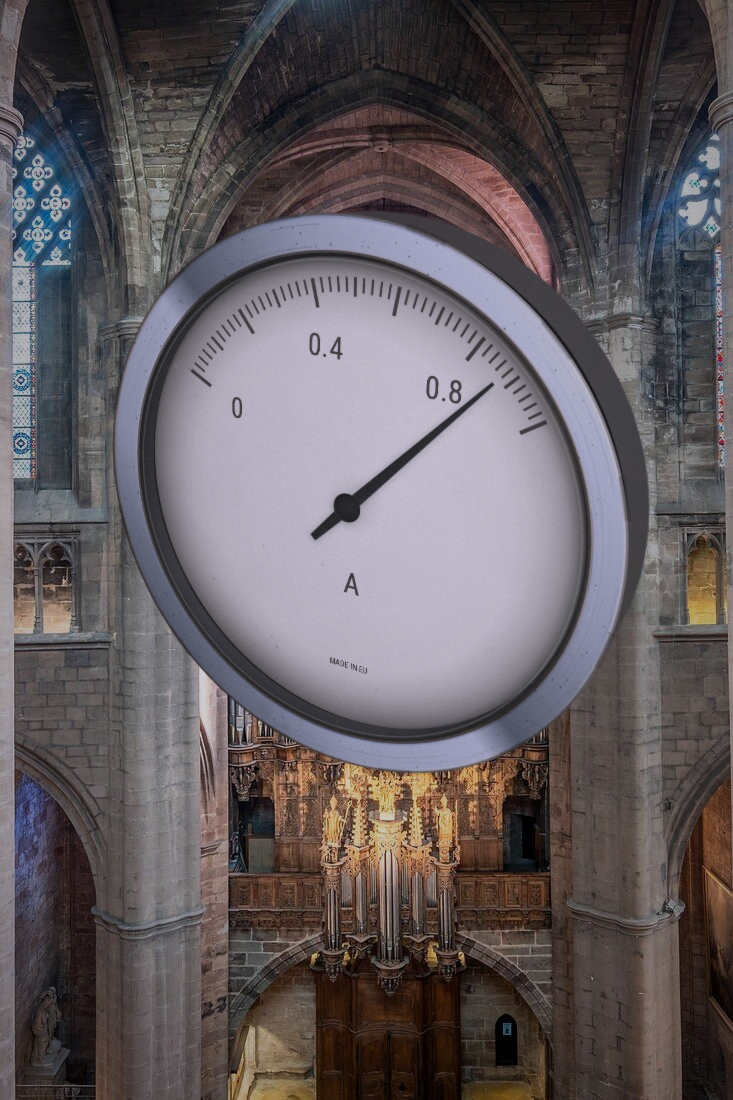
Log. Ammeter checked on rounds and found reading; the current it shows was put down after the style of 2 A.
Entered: 0.88 A
